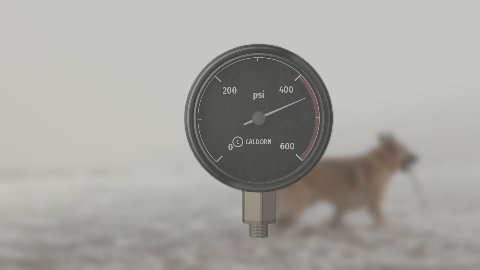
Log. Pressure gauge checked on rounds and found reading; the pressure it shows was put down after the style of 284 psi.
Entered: 450 psi
